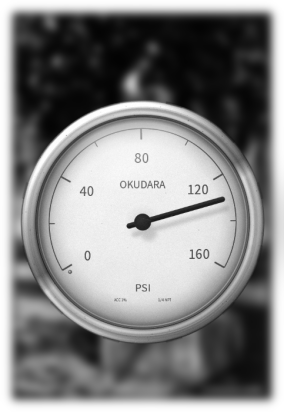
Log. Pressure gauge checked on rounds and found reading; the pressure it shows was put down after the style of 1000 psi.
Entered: 130 psi
